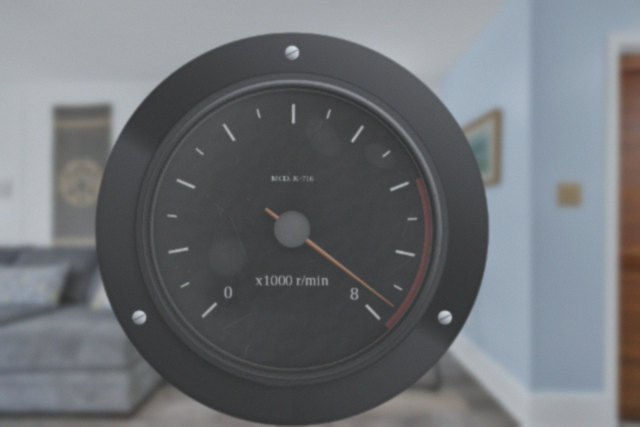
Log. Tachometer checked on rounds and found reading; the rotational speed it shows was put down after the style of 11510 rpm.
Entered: 7750 rpm
